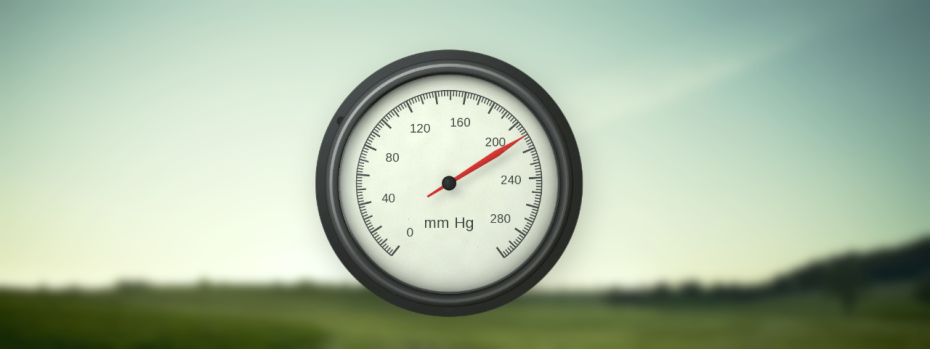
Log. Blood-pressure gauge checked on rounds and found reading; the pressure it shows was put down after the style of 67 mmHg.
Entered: 210 mmHg
